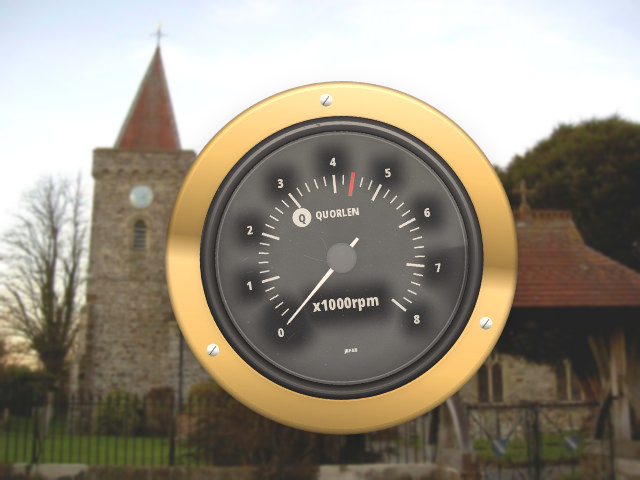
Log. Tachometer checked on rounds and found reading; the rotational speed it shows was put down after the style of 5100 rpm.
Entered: 0 rpm
